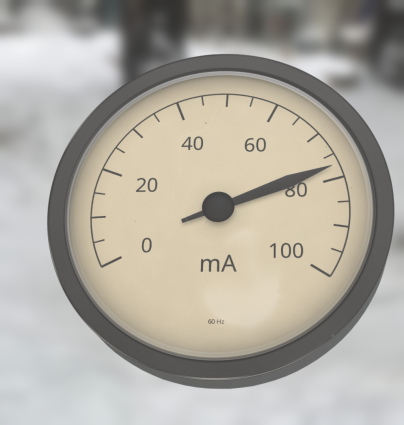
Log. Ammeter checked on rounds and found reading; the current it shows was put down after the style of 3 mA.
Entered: 77.5 mA
